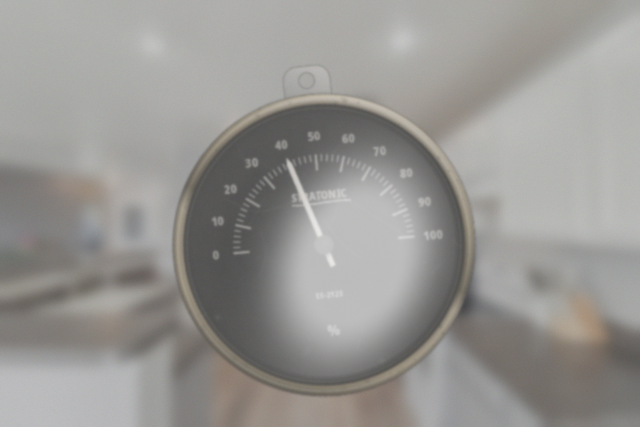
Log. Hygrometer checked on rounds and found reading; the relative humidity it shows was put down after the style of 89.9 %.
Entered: 40 %
